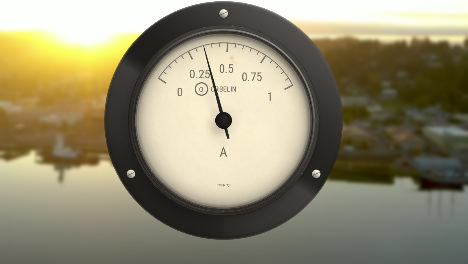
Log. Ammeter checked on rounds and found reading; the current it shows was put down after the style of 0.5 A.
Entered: 0.35 A
